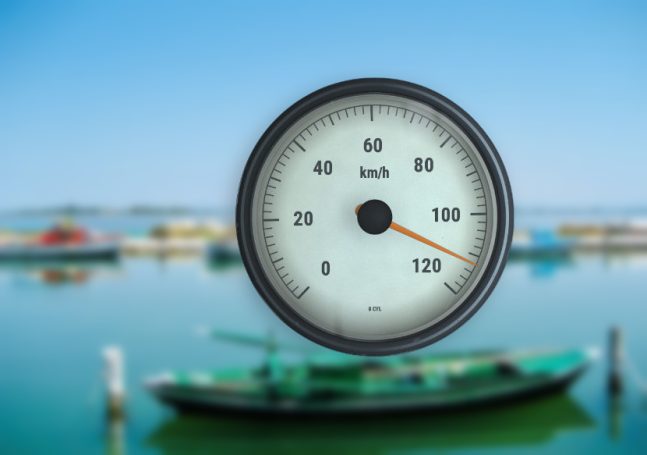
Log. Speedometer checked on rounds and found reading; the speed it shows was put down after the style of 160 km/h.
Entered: 112 km/h
